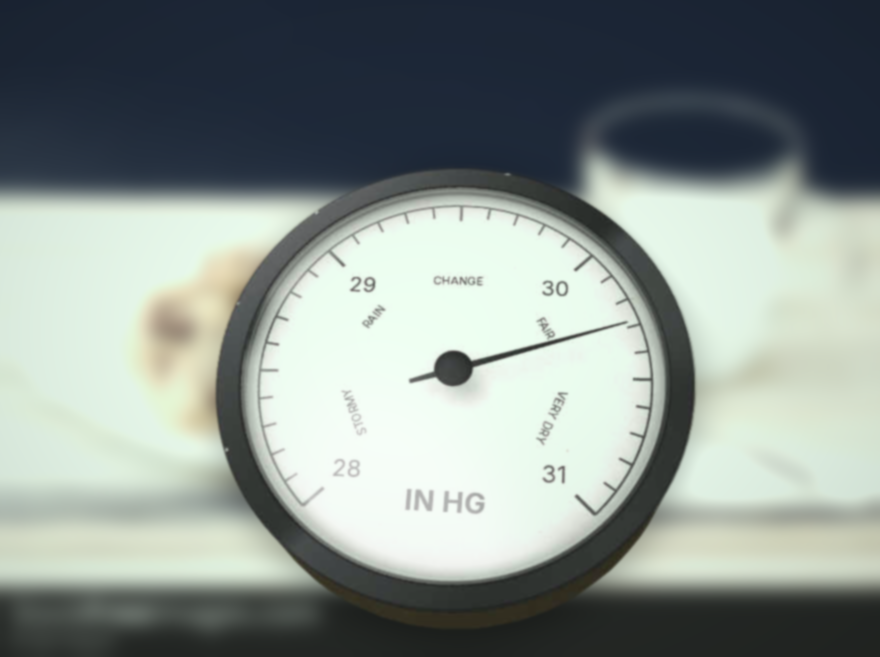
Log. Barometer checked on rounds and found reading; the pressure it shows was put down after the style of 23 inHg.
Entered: 30.3 inHg
